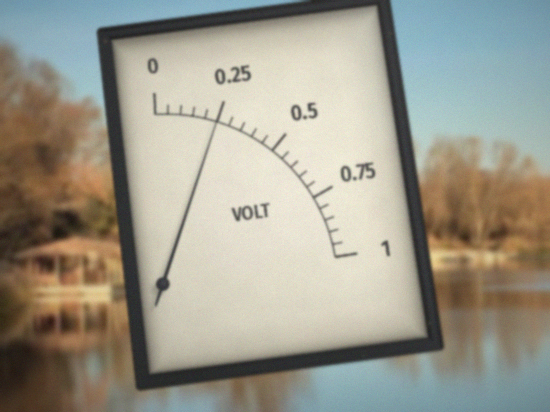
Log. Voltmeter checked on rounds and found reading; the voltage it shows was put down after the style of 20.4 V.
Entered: 0.25 V
